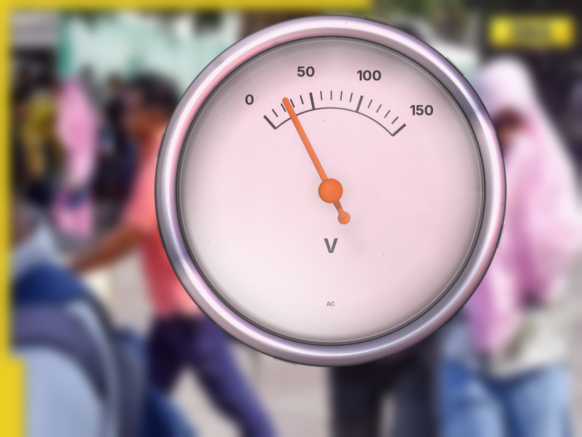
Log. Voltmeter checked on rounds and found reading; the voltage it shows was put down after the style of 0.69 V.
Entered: 25 V
